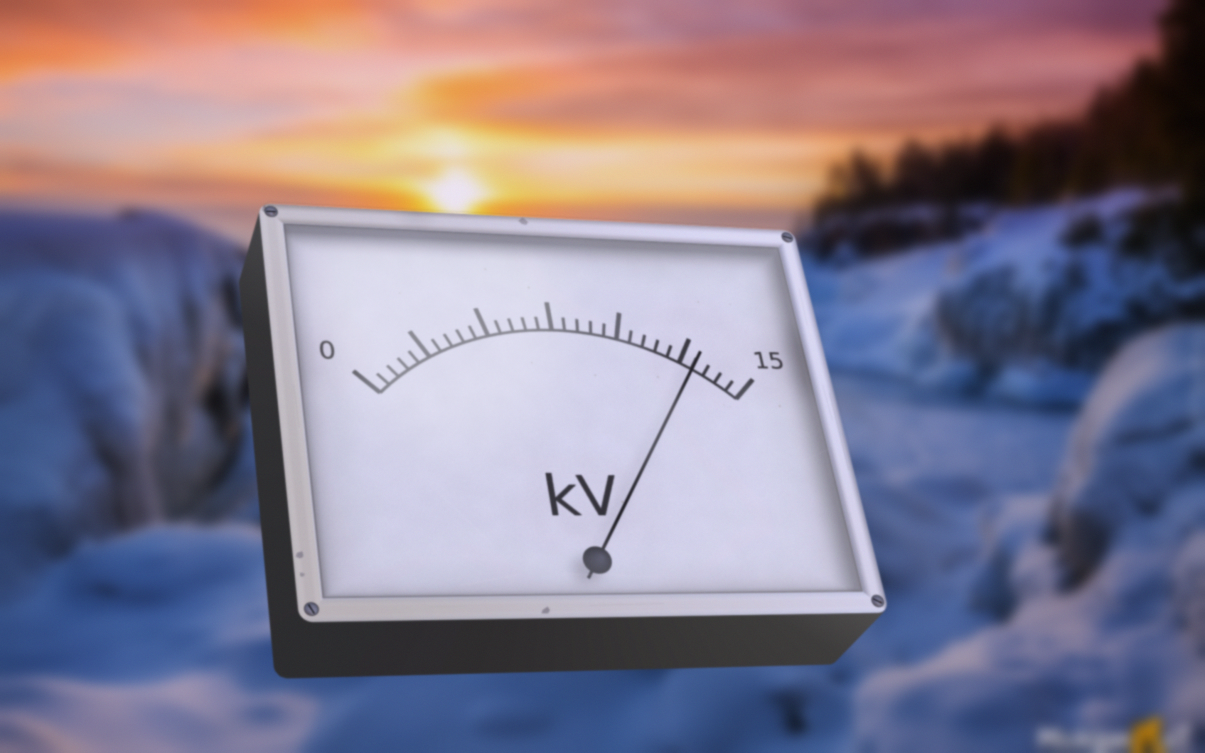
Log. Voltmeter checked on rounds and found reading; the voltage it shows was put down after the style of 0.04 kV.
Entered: 13 kV
